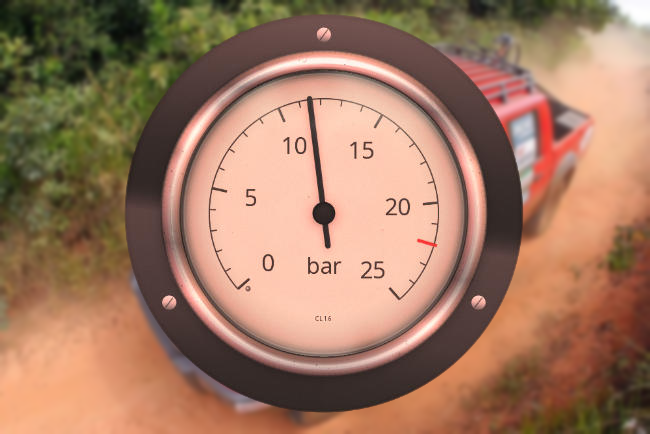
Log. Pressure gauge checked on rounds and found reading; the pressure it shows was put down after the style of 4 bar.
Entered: 11.5 bar
